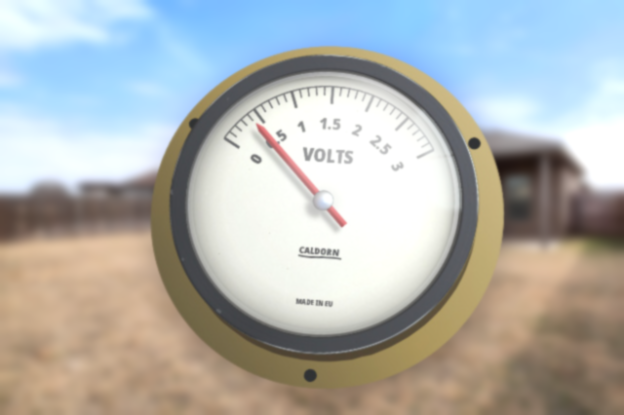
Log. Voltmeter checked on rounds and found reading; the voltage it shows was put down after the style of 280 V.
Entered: 0.4 V
